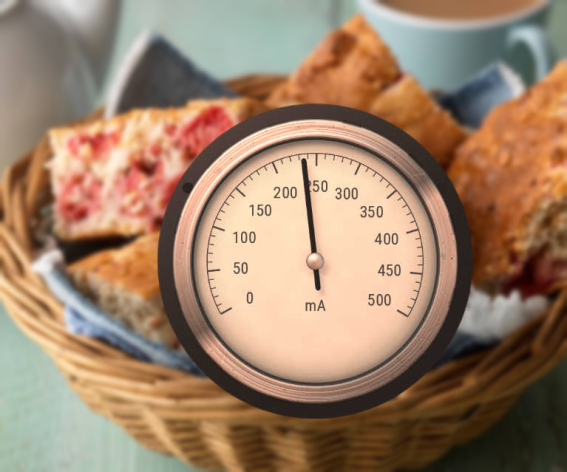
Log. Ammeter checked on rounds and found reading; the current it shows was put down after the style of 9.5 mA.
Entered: 235 mA
